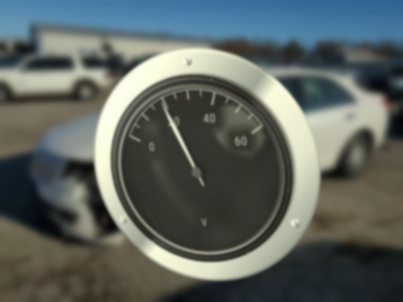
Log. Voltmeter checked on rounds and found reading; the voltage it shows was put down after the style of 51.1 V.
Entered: 20 V
